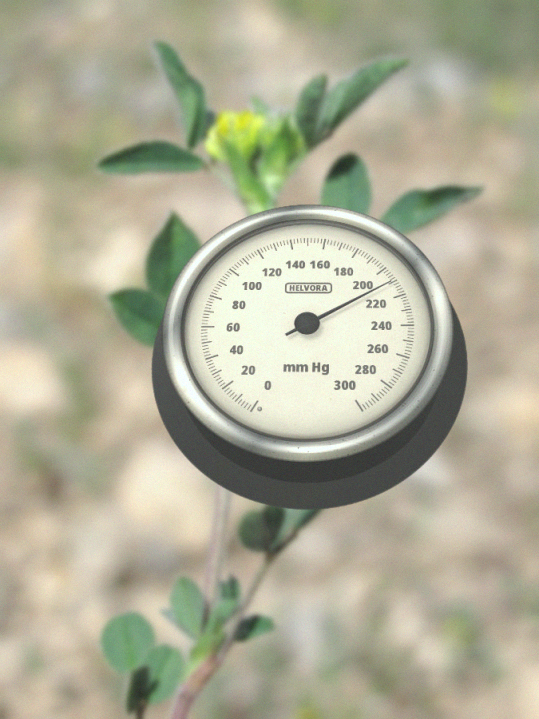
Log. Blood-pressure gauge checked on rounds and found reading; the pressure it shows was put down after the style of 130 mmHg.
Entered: 210 mmHg
